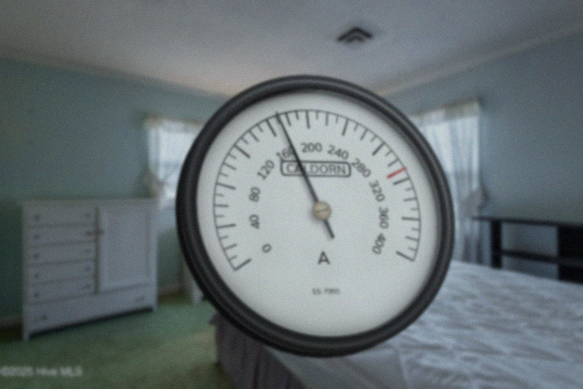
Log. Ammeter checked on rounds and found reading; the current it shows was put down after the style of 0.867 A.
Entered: 170 A
